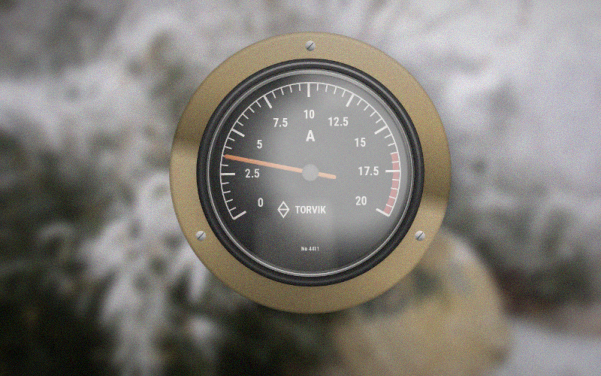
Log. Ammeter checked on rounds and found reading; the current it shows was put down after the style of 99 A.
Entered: 3.5 A
